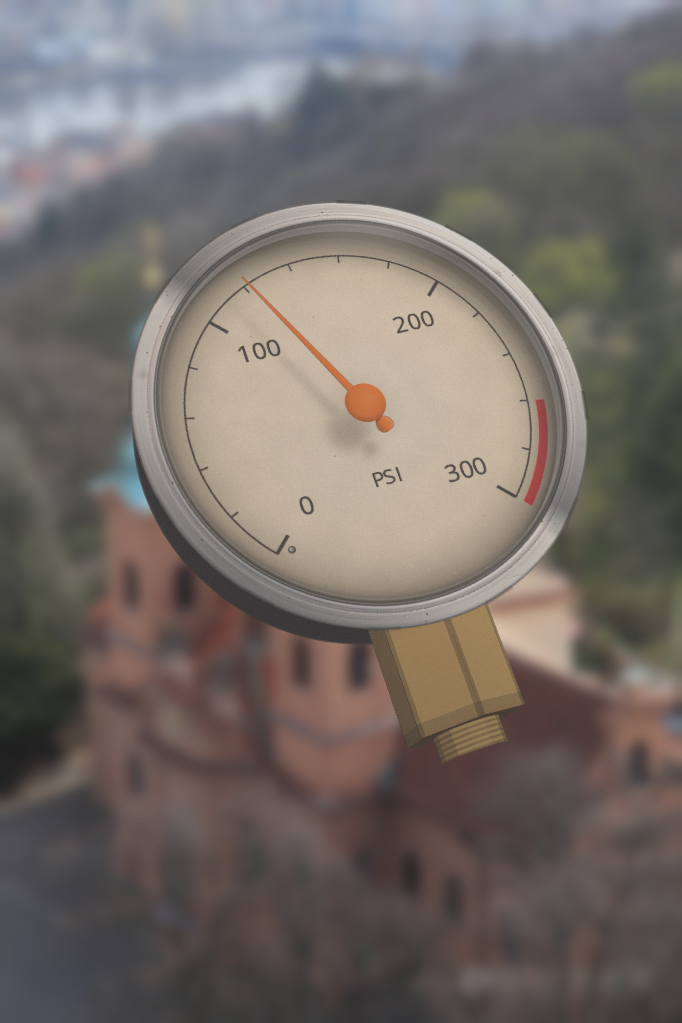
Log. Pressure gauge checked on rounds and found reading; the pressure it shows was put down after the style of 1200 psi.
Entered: 120 psi
